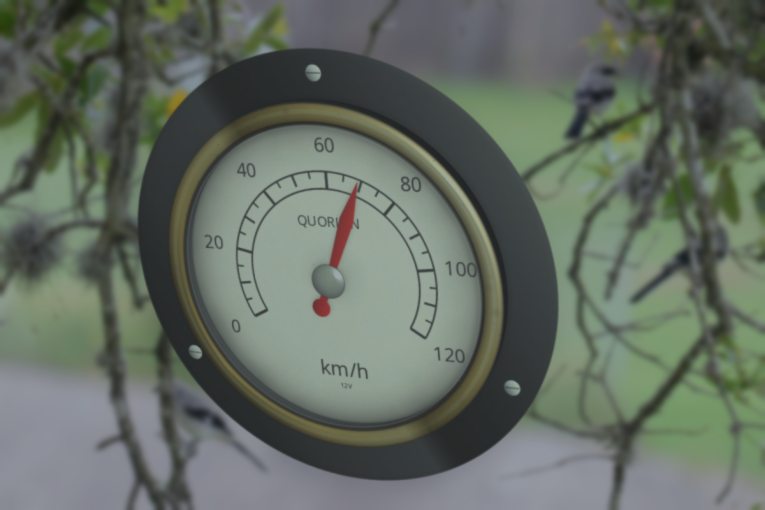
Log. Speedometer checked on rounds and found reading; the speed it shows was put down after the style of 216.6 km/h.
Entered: 70 km/h
